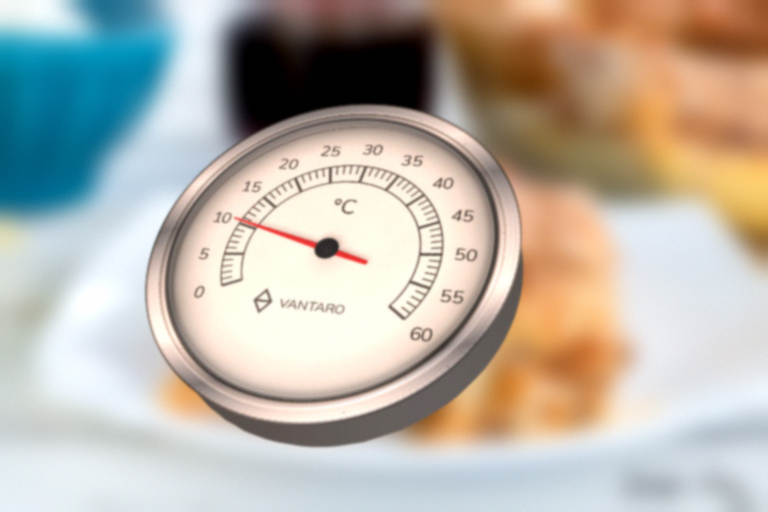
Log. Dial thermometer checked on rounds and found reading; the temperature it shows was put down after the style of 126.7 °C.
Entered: 10 °C
